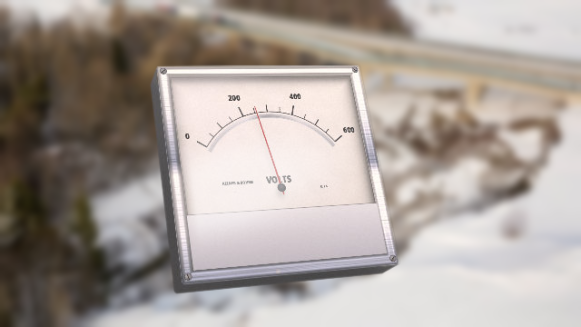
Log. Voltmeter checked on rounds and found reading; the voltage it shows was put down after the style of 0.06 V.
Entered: 250 V
